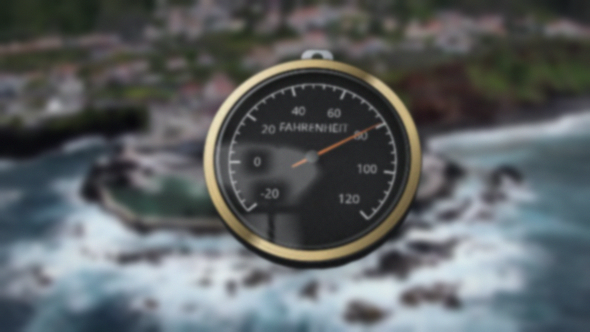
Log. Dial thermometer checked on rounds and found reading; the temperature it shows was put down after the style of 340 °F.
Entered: 80 °F
